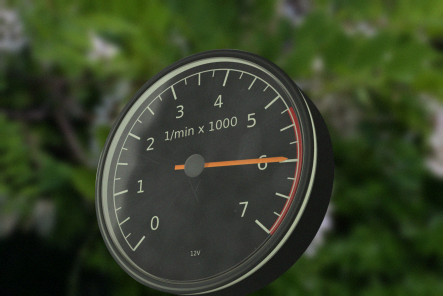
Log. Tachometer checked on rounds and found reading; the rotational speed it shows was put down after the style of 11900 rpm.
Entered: 6000 rpm
